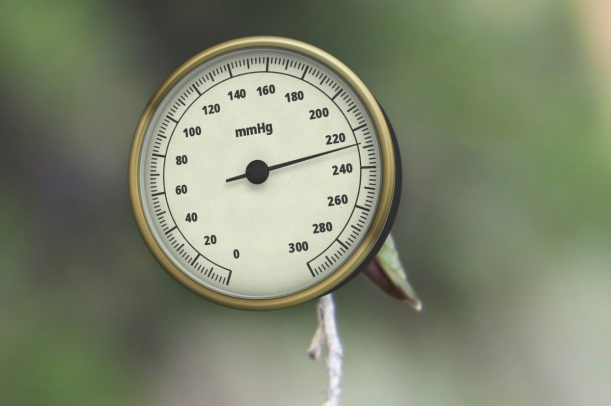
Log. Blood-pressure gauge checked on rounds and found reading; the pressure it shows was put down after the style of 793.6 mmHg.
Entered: 228 mmHg
